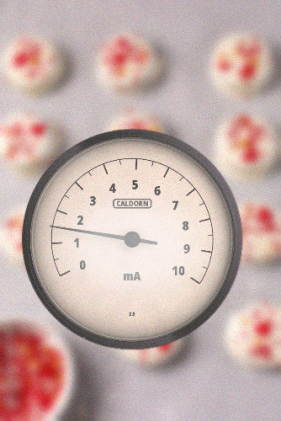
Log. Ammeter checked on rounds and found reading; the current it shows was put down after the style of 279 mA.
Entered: 1.5 mA
